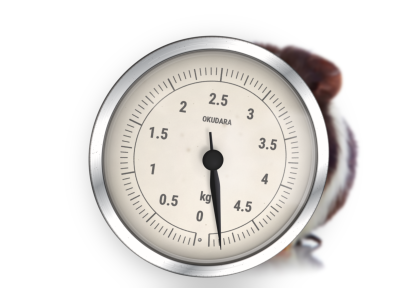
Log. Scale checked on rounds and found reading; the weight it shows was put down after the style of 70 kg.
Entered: 4.9 kg
